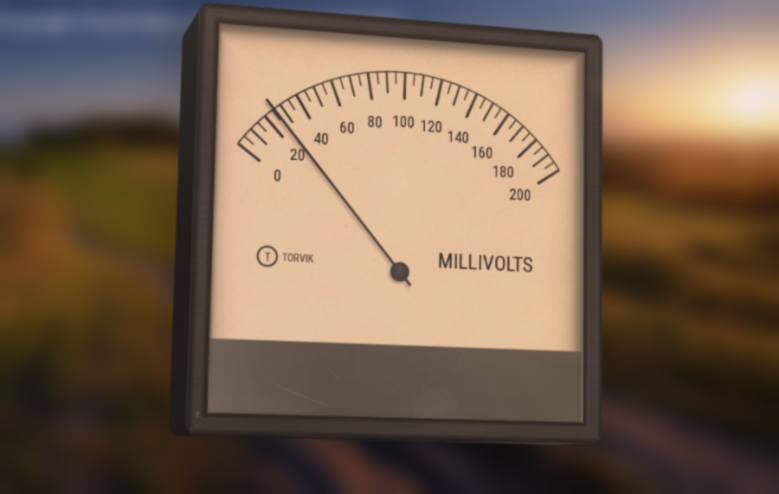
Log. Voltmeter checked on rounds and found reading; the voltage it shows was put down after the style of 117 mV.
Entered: 25 mV
